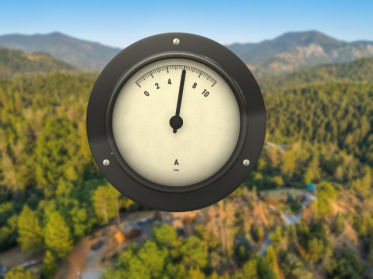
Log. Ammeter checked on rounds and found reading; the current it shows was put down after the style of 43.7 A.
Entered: 6 A
